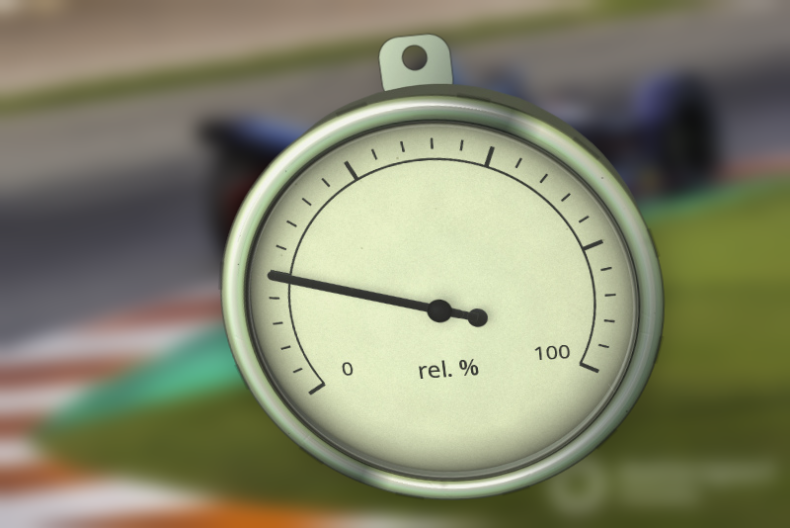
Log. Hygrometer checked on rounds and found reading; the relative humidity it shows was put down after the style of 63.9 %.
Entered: 20 %
